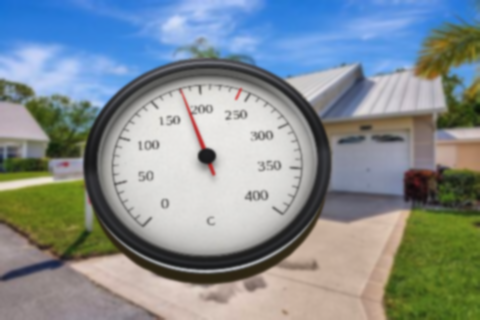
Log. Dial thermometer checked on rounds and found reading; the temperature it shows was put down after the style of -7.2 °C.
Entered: 180 °C
